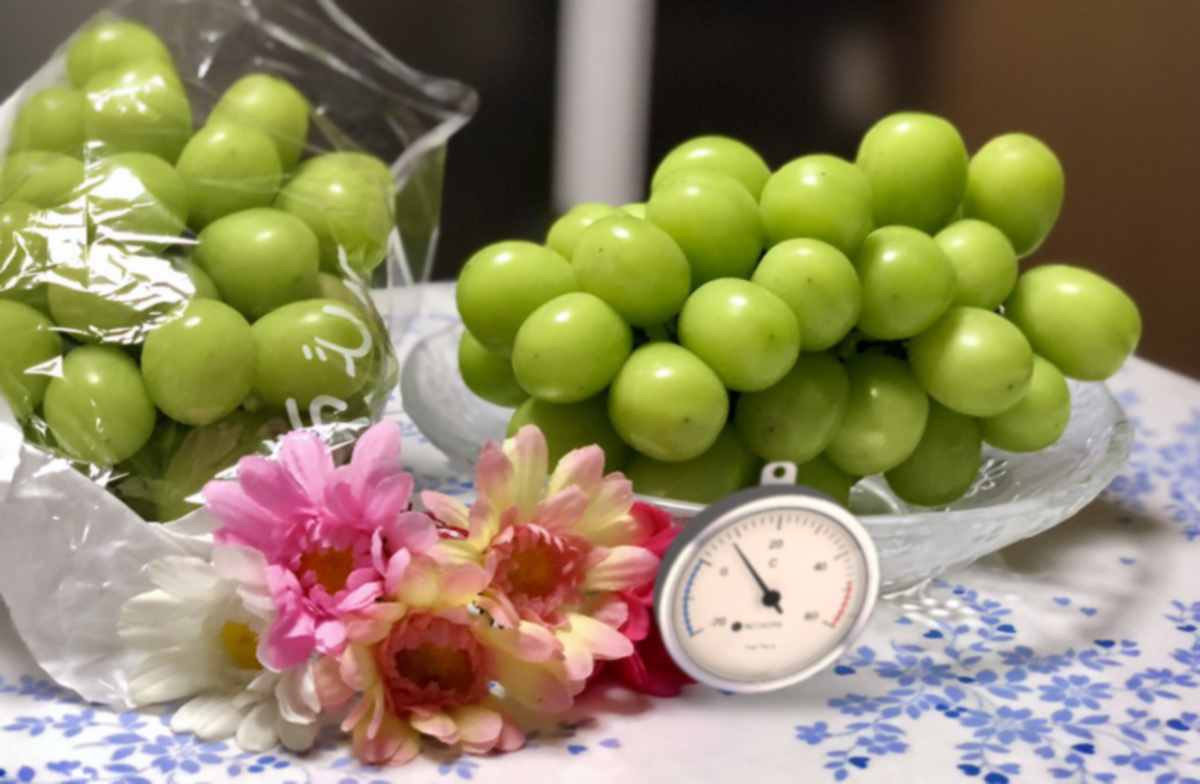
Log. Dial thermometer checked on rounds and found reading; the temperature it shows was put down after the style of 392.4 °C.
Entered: 8 °C
